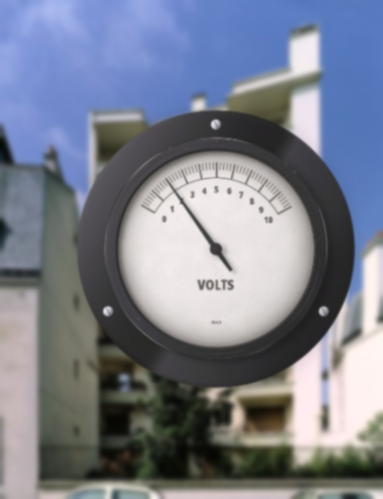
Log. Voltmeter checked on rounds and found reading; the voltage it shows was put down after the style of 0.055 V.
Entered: 2 V
